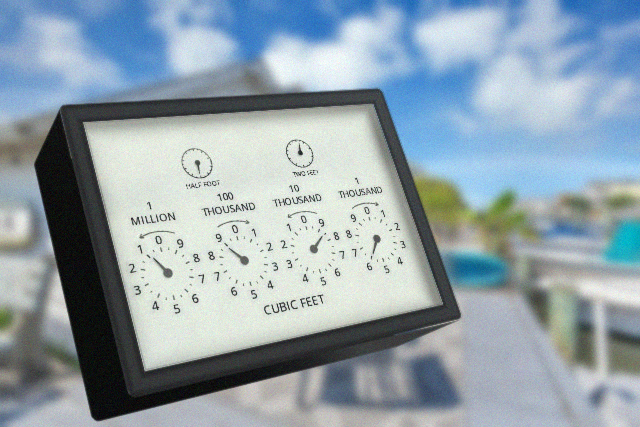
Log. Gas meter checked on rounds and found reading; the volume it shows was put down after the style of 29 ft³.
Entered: 88600 ft³
